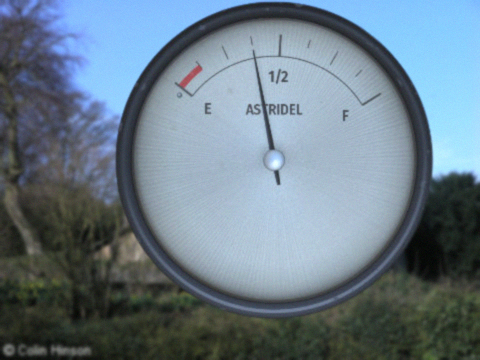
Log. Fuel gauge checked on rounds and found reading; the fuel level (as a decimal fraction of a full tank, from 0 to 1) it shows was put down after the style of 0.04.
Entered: 0.375
